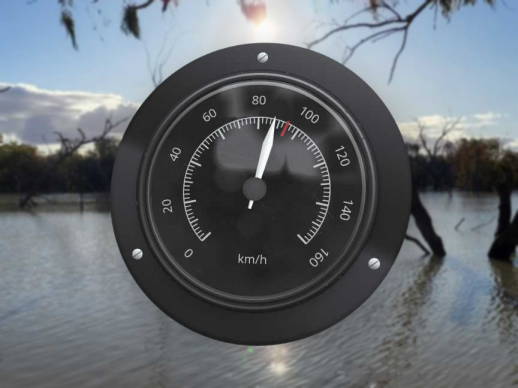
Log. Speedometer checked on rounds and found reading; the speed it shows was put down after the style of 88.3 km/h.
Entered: 88 km/h
